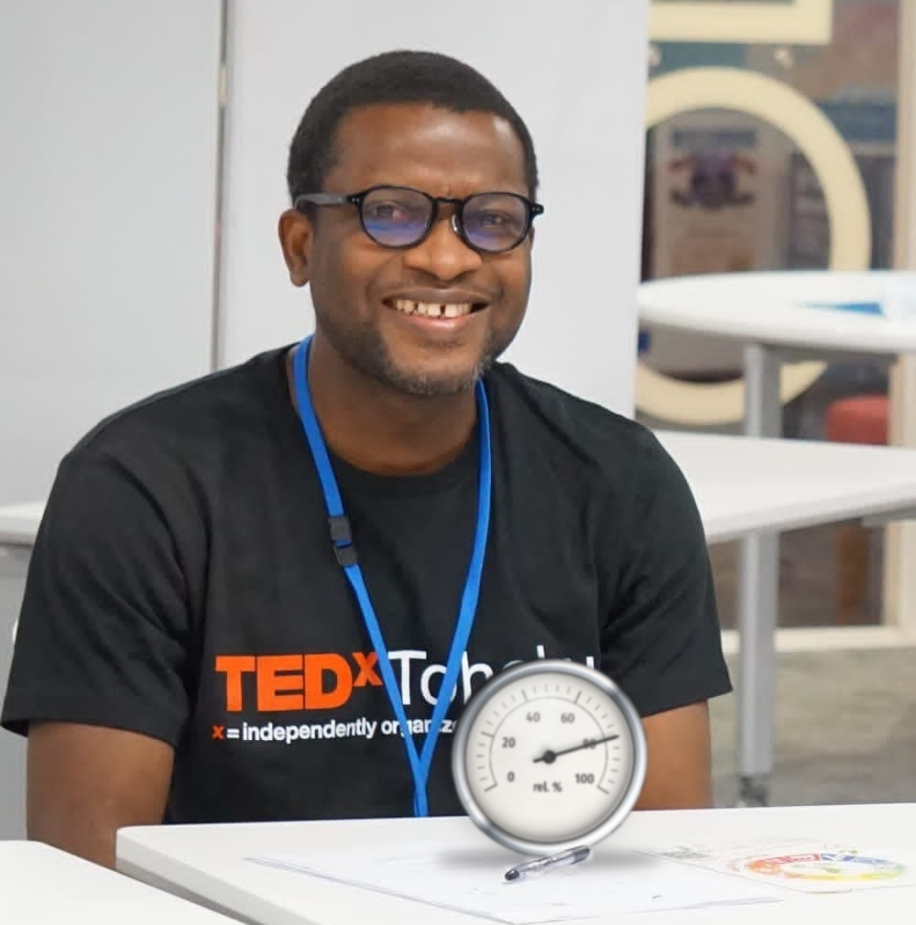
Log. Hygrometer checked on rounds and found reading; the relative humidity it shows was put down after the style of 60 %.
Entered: 80 %
